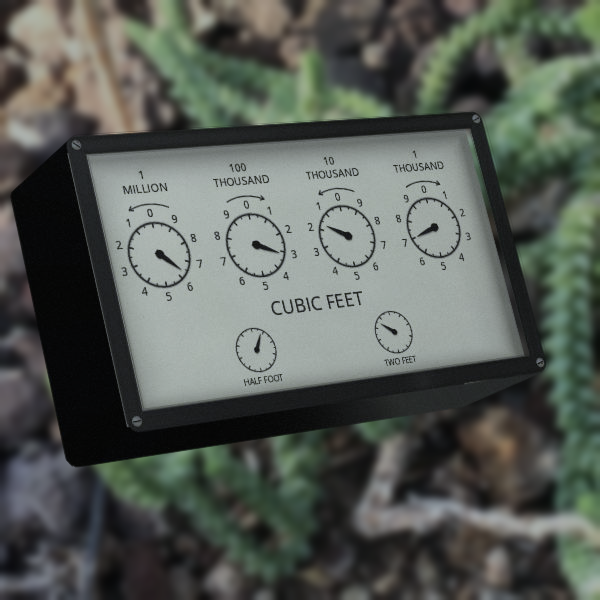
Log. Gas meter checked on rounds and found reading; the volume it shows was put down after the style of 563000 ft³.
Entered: 631700 ft³
